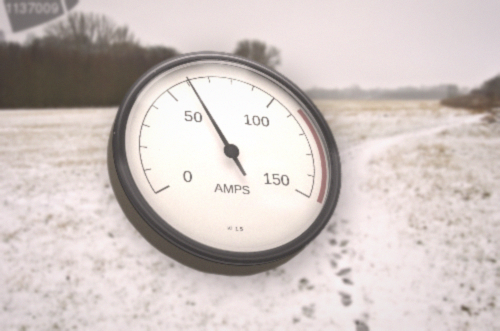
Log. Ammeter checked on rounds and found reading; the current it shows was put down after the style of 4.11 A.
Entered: 60 A
